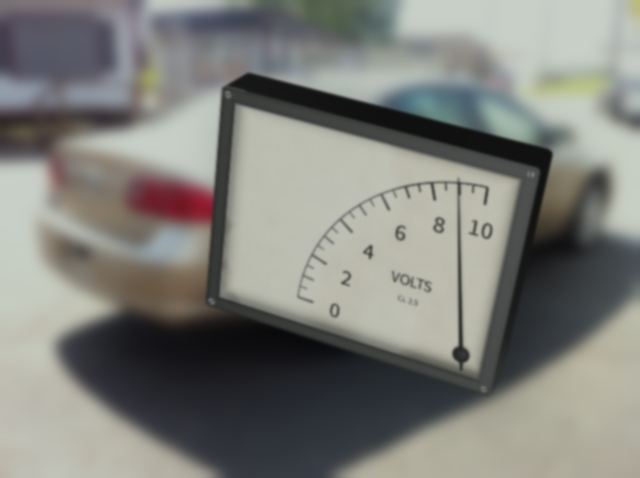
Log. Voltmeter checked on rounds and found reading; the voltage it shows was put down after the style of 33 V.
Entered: 9 V
